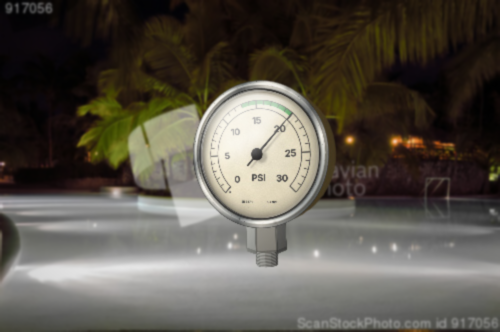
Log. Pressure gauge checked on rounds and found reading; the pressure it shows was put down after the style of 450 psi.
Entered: 20 psi
